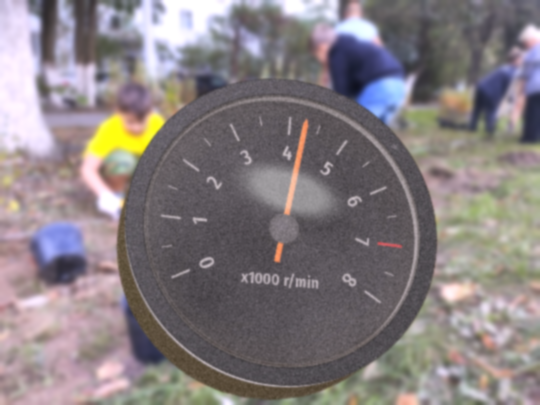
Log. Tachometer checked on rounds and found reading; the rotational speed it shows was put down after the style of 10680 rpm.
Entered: 4250 rpm
